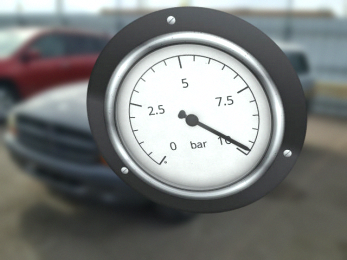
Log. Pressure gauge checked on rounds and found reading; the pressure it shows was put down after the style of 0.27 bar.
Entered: 9.75 bar
